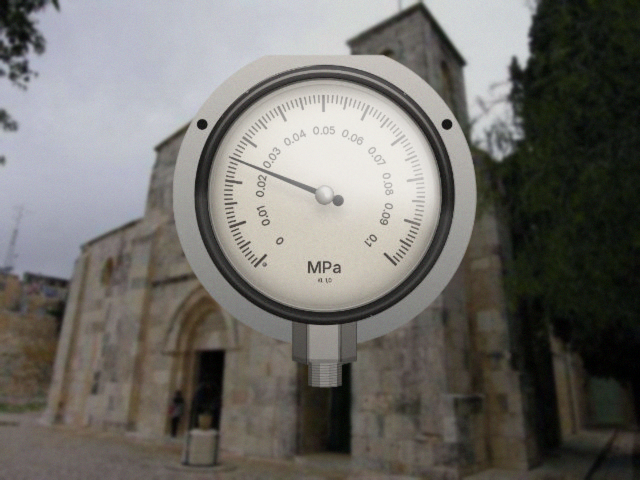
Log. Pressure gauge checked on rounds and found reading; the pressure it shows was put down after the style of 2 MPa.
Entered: 0.025 MPa
